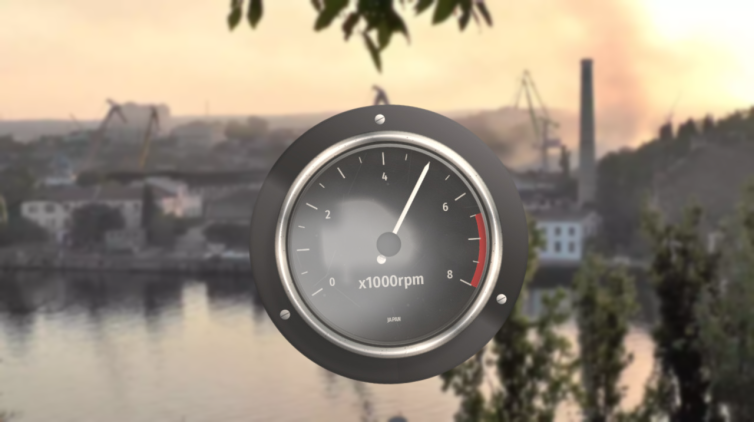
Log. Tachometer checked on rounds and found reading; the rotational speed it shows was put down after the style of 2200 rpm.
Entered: 5000 rpm
